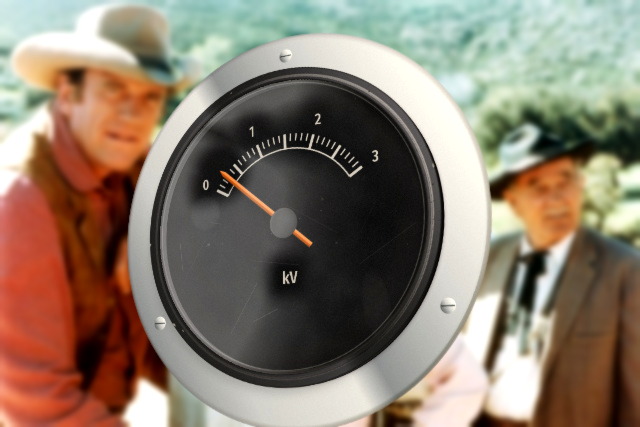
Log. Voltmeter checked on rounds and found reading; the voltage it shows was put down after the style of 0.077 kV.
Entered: 0.3 kV
